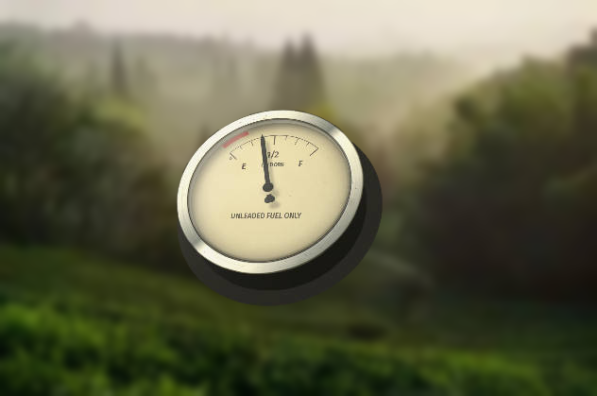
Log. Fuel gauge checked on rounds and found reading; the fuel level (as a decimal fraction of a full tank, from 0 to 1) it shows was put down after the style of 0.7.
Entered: 0.375
